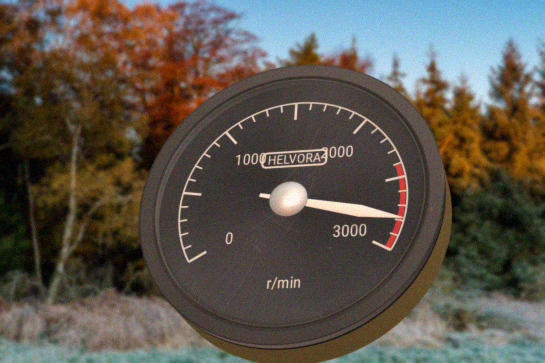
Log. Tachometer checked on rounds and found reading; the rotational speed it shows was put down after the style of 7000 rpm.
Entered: 2800 rpm
